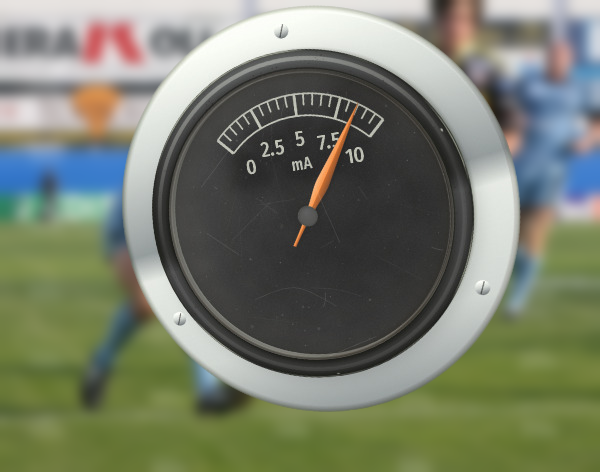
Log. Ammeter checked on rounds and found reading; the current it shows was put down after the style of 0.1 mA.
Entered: 8.5 mA
